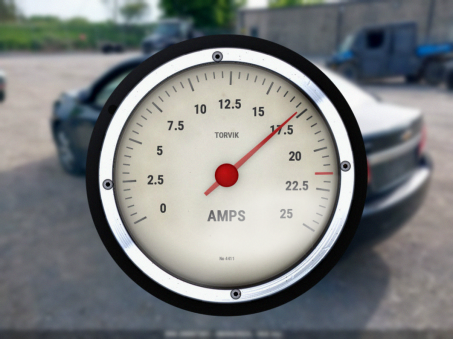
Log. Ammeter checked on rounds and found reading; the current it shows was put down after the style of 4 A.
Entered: 17.25 A
